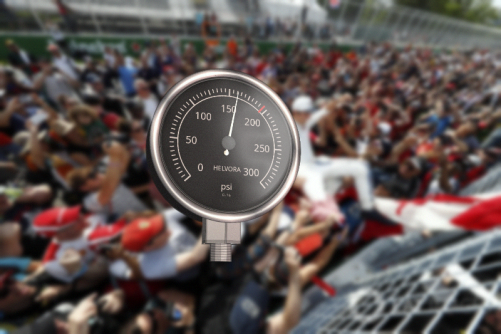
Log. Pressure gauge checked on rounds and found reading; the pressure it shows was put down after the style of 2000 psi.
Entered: 160 psi
